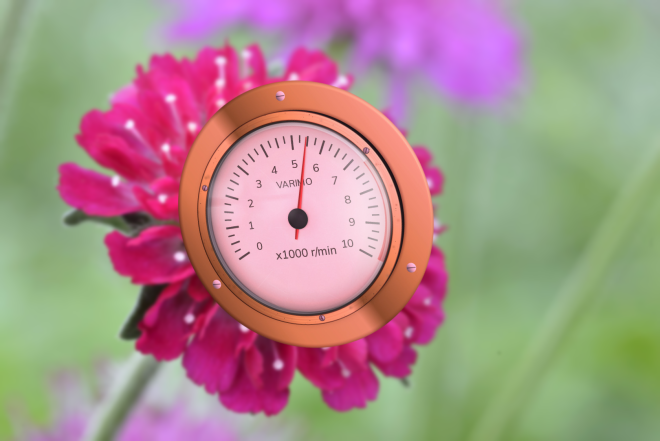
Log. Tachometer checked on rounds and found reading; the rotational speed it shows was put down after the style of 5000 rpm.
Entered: 5500 rpm
